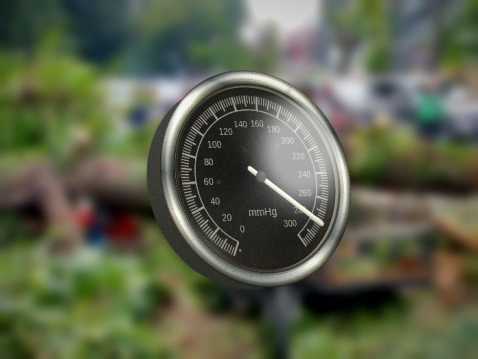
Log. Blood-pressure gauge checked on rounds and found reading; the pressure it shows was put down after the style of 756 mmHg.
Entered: 280 mmHg
